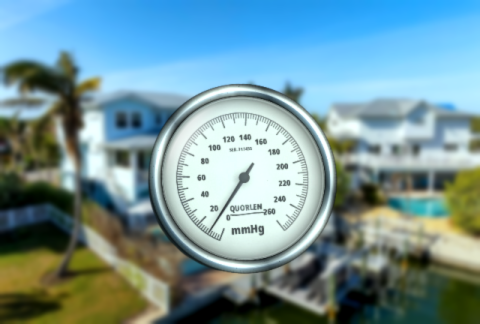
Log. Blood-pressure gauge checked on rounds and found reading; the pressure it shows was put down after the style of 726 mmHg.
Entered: 10 mmHg
